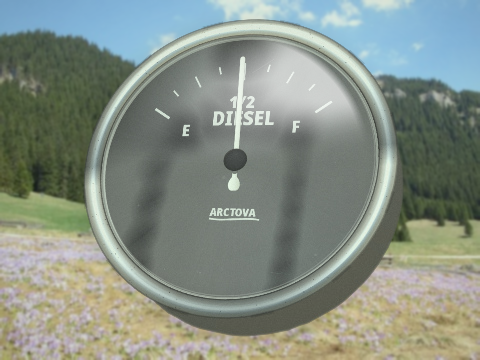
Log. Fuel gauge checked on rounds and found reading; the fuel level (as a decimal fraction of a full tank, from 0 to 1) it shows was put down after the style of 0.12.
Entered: 0.5
